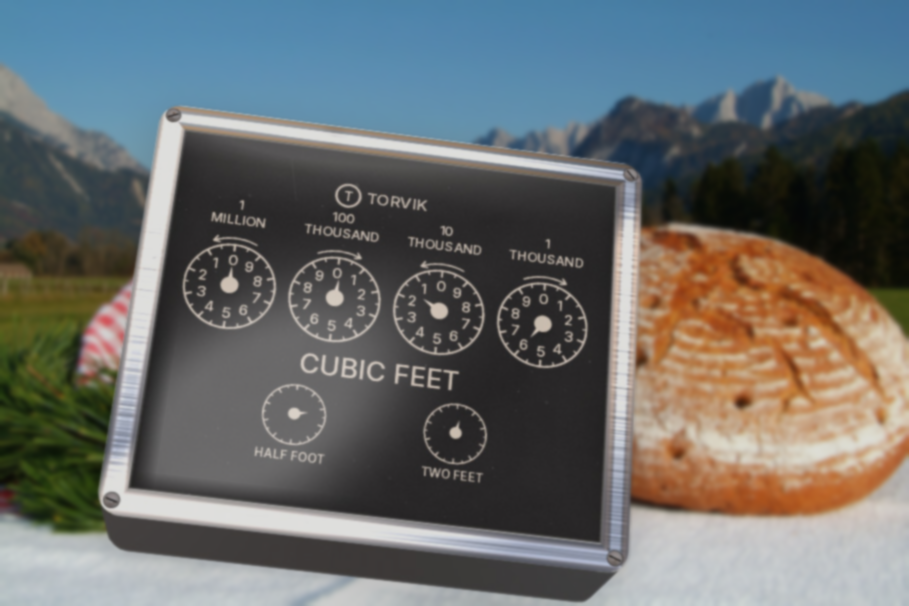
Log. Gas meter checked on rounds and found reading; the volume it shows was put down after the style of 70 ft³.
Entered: 1600 ft³
